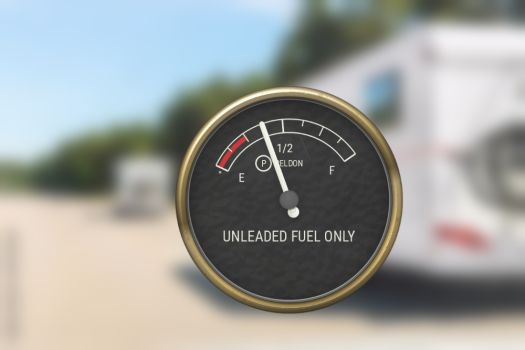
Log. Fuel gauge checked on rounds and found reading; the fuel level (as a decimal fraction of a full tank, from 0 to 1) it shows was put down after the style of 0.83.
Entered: 0.375
